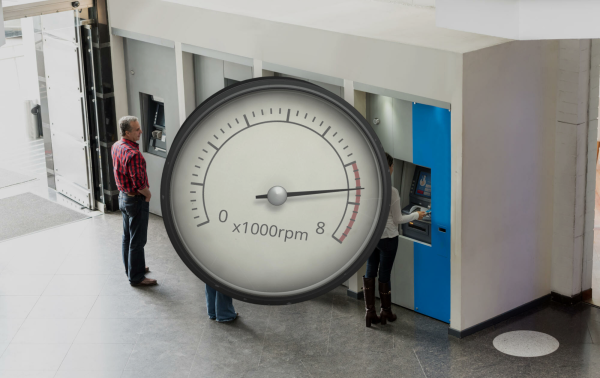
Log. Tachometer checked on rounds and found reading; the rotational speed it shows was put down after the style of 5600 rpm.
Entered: 6600 rpm
